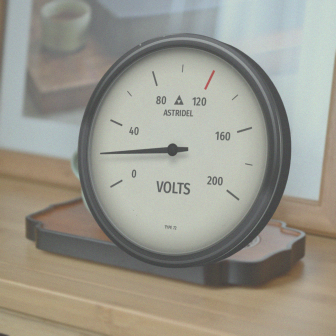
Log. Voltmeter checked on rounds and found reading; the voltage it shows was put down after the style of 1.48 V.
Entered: 20 V
